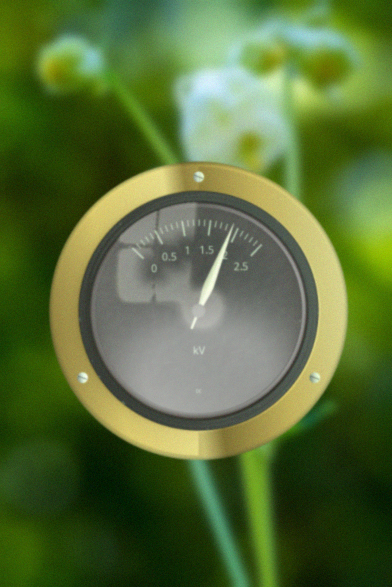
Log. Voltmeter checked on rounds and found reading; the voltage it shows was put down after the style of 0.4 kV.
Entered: 1.9 kV
